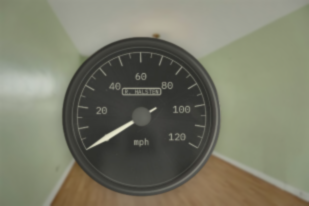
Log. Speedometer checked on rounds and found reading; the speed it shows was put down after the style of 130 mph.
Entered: 0 mph
